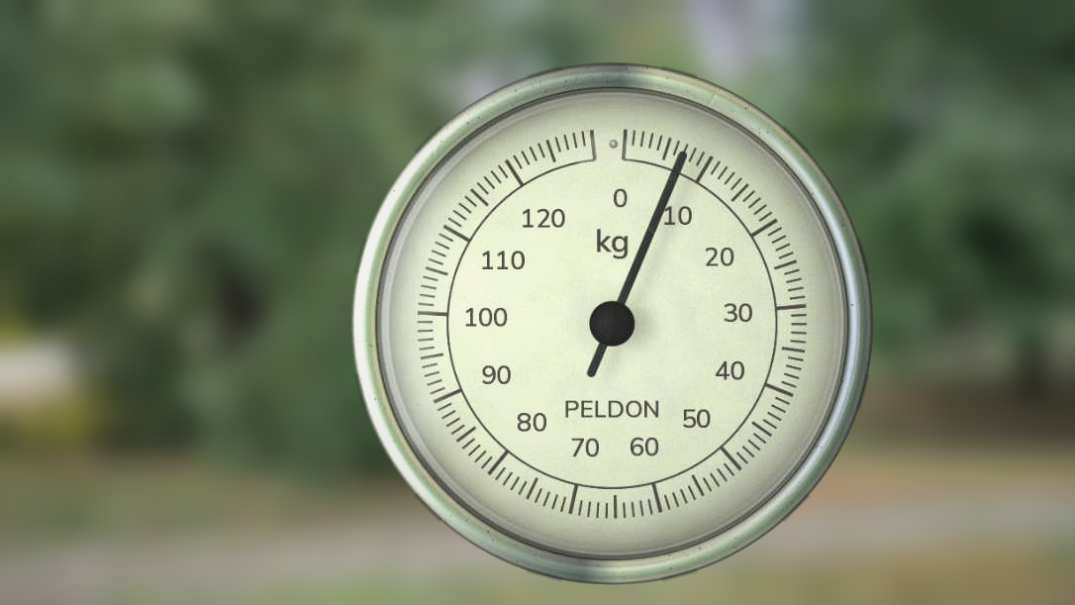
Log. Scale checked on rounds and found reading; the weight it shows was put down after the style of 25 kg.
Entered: 7 kg
